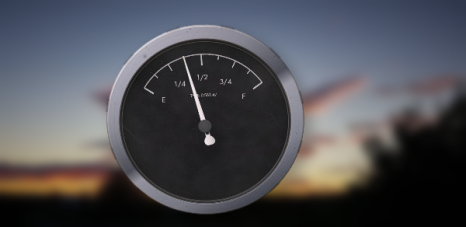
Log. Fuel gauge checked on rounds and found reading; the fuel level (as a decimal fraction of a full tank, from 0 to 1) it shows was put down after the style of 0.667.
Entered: 0.375
